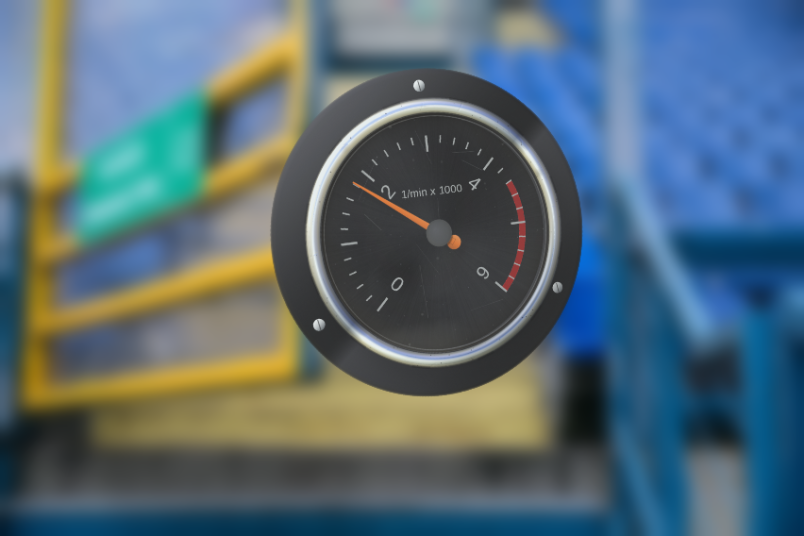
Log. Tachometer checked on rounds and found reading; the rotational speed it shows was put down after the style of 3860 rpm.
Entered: 1800 rpm
